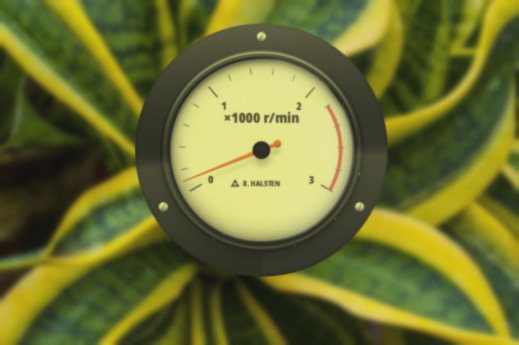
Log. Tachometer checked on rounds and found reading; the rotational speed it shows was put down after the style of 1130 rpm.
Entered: 100 rpm
